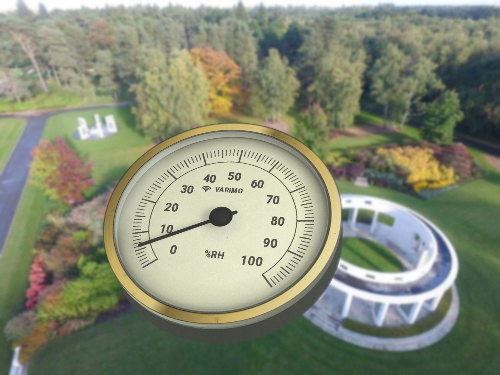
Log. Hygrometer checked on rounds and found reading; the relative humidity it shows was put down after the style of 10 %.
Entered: 5 %
